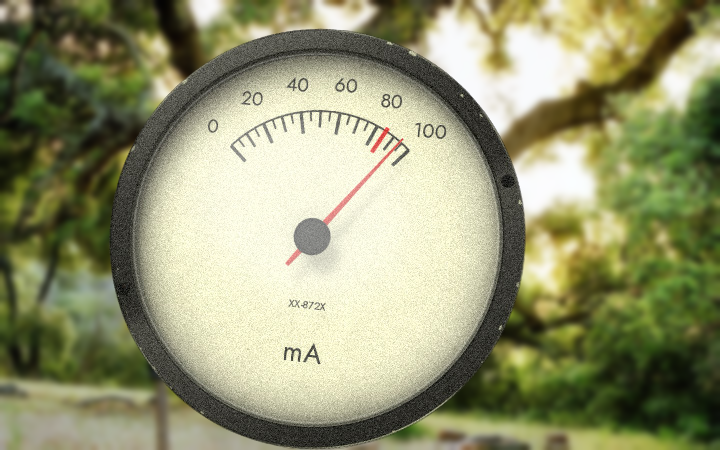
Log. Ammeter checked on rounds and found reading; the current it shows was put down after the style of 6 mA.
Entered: 95 mA
